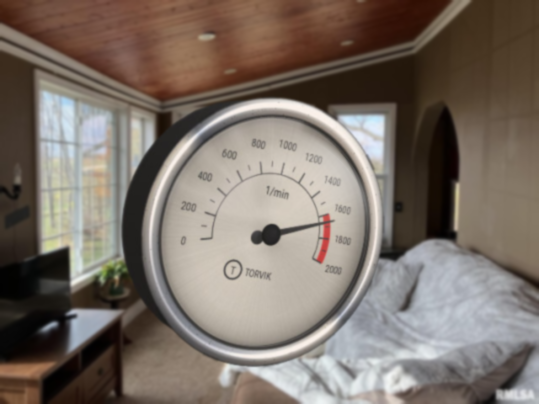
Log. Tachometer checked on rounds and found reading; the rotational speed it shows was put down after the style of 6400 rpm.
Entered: 1650 rpm
